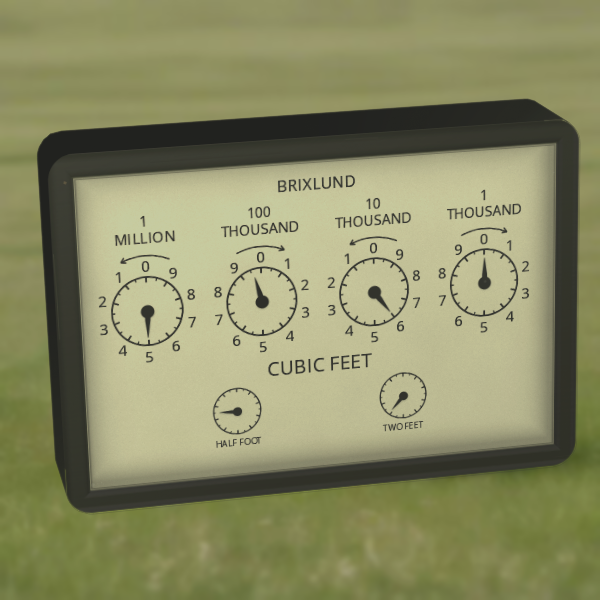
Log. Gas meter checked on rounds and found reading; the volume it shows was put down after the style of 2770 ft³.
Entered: 496000 ft³
